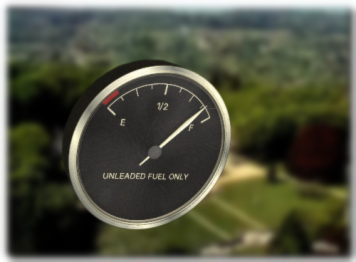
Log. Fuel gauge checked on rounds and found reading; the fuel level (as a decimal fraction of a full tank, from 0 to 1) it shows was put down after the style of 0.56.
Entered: 0.875
